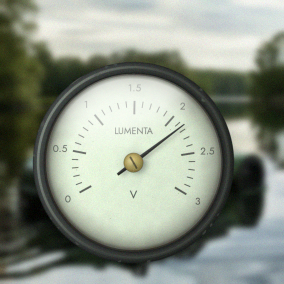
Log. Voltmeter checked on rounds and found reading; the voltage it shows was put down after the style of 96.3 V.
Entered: 2.15 V
